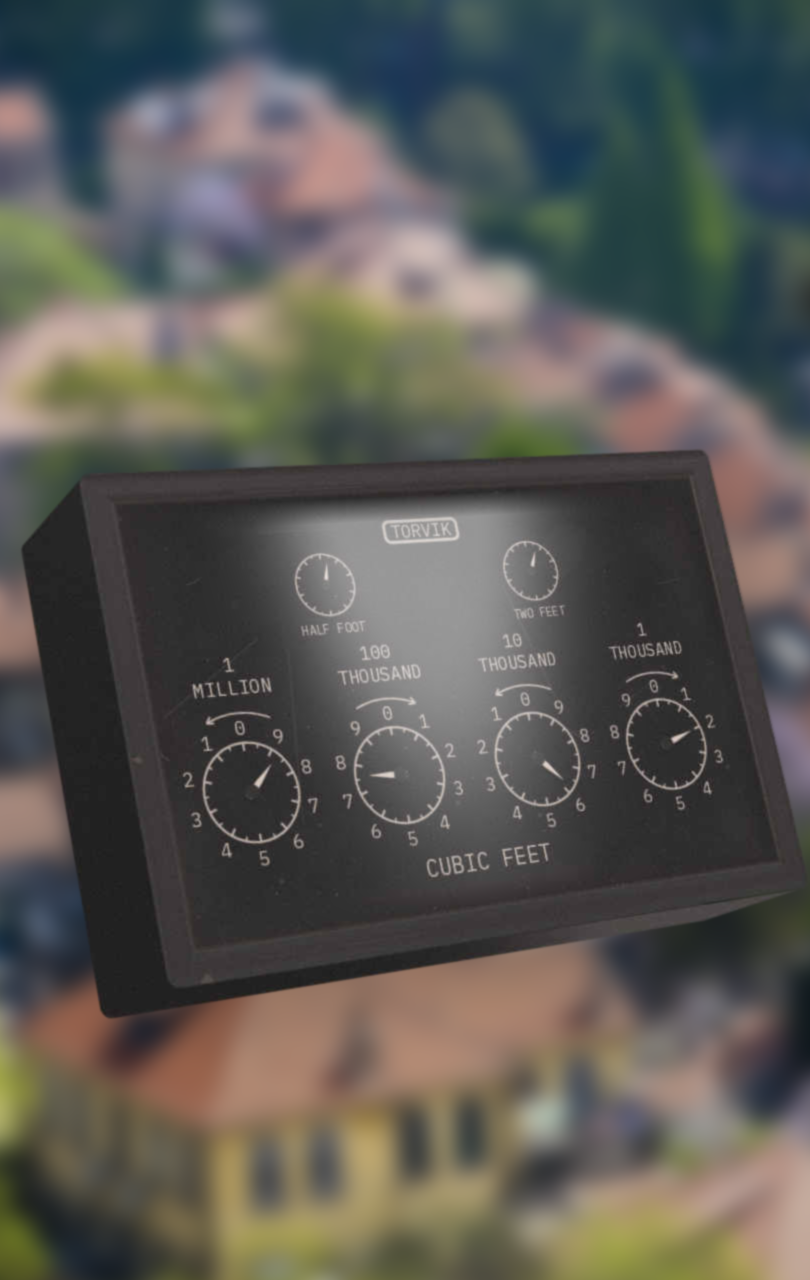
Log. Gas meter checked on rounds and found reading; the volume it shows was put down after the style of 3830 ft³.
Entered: 876200 ft³
